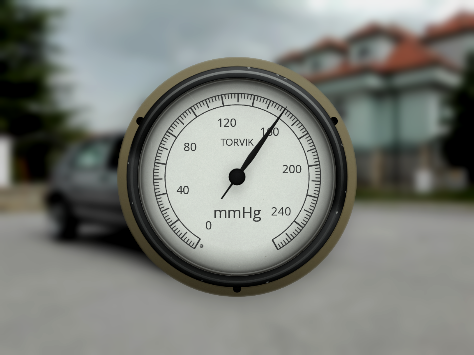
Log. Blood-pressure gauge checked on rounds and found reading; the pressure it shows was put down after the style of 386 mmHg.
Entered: 160 mmHg
